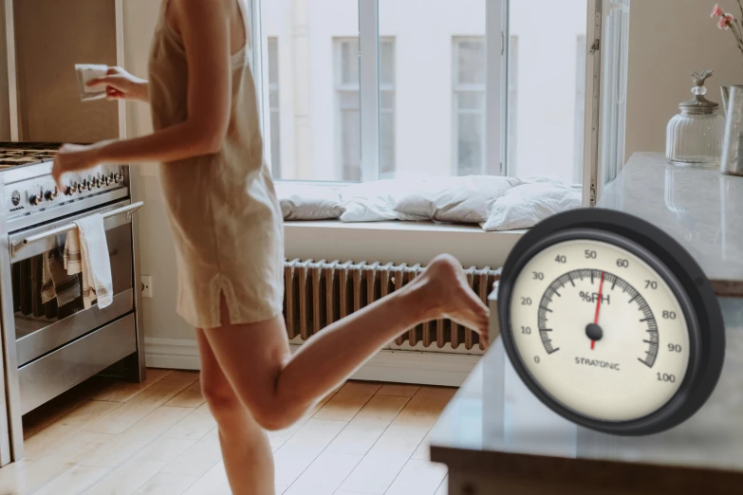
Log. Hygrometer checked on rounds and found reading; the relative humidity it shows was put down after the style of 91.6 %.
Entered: 55 %
